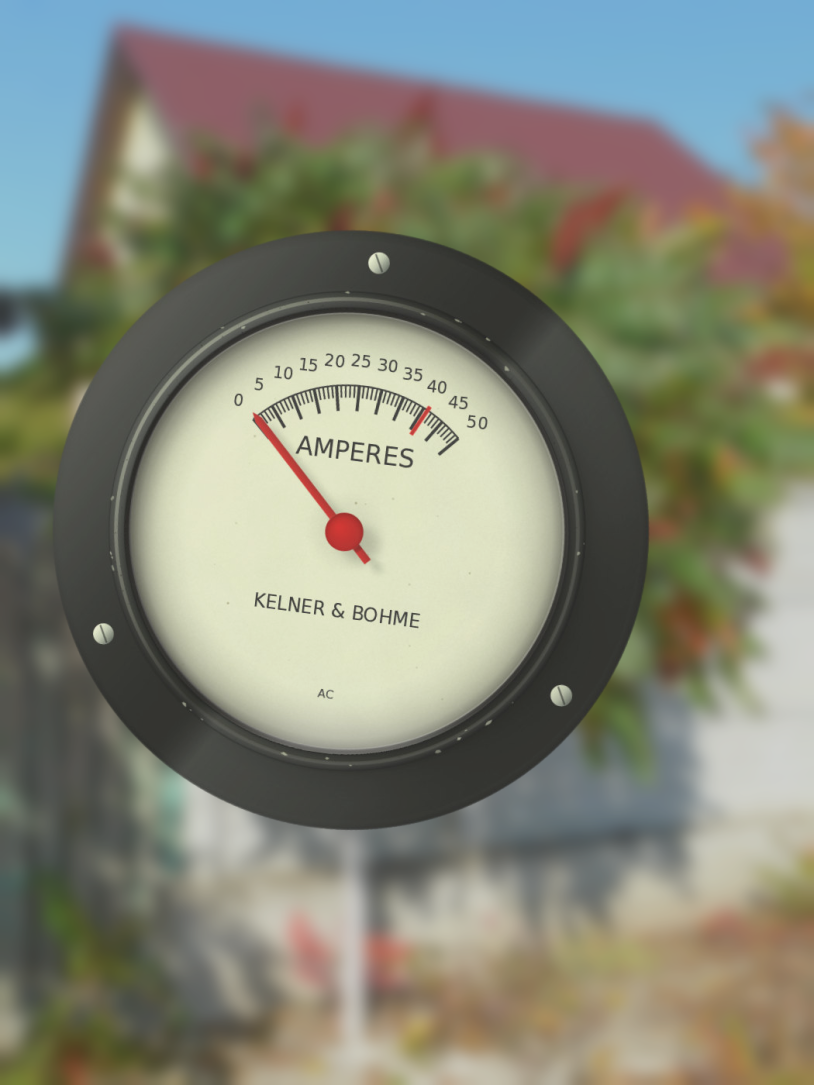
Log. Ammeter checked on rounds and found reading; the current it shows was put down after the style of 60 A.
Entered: 1 A
